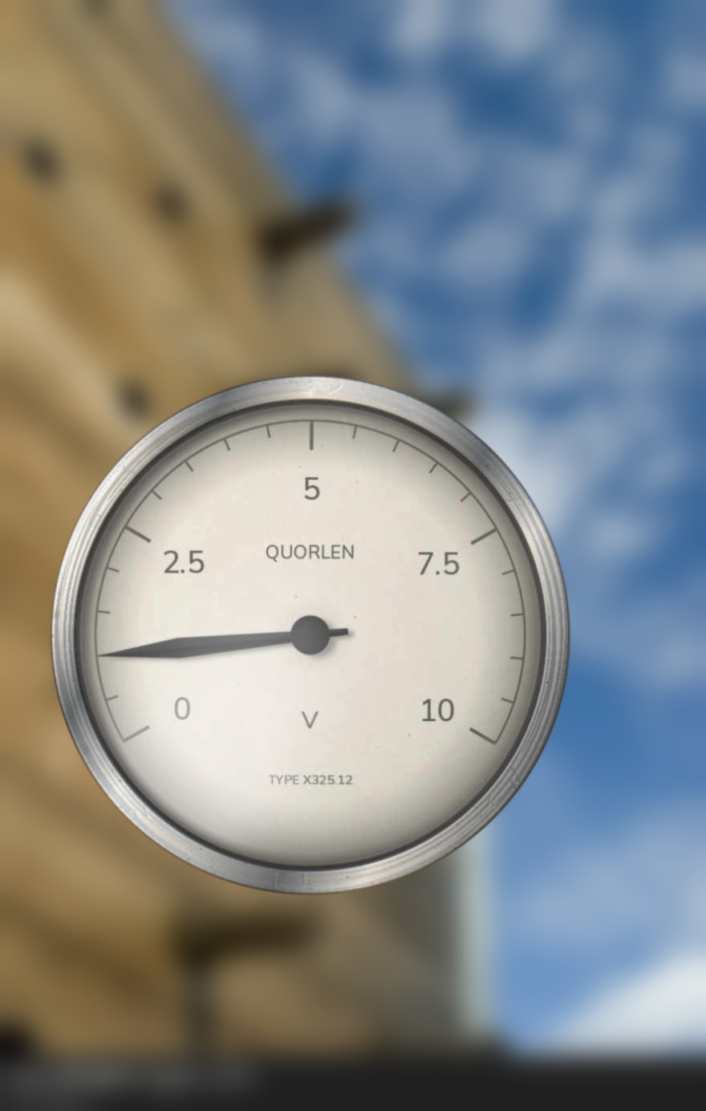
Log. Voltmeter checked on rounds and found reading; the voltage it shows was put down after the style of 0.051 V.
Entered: 1 V
